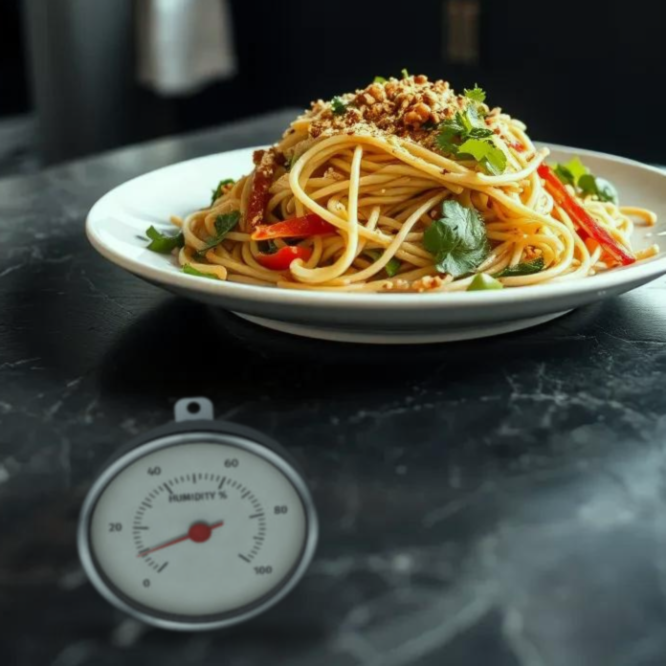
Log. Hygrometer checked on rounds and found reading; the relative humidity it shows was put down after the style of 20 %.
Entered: 10 %
